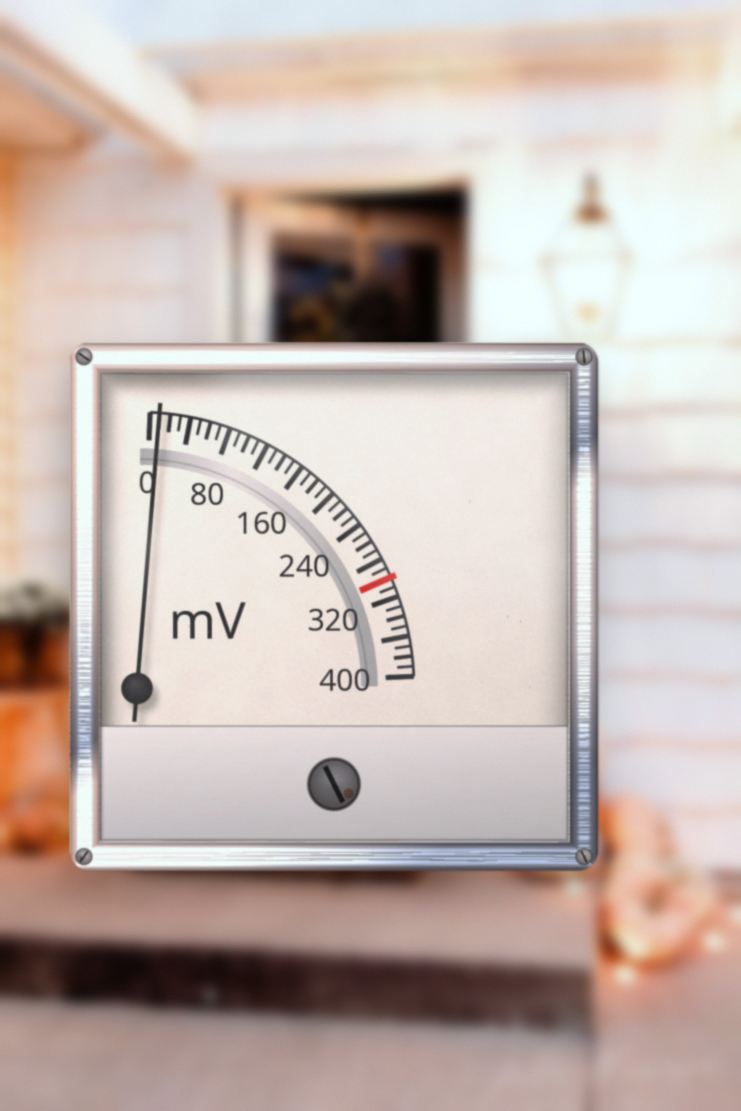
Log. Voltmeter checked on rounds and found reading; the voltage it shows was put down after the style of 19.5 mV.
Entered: 10 mV
